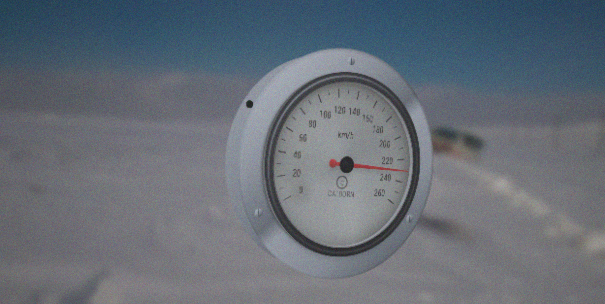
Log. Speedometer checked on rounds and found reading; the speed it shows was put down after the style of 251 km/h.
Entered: 230 km/h
